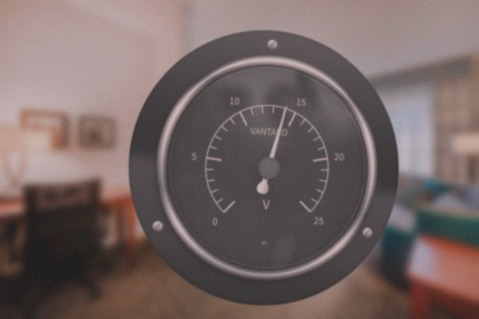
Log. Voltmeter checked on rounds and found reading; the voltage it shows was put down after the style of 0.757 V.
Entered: 14 V
